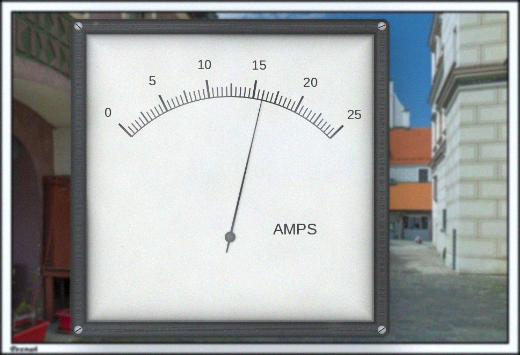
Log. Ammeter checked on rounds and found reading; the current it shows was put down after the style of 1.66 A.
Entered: 16 A
